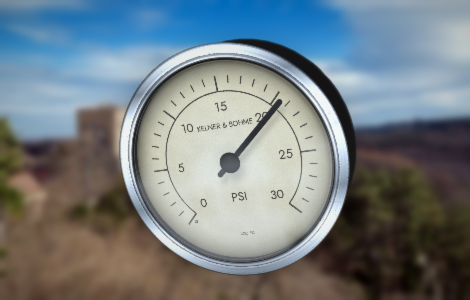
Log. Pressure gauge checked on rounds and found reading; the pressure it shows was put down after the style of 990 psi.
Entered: 20.5 psi
